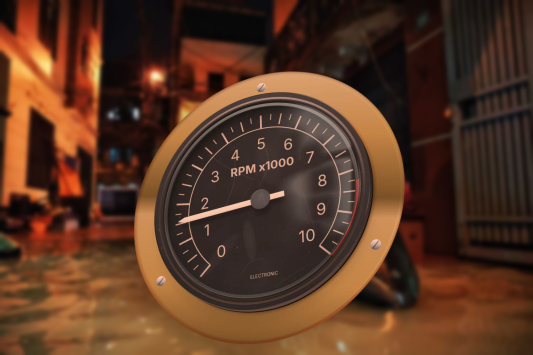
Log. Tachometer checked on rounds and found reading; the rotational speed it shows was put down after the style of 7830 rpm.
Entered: 1500 rpm
